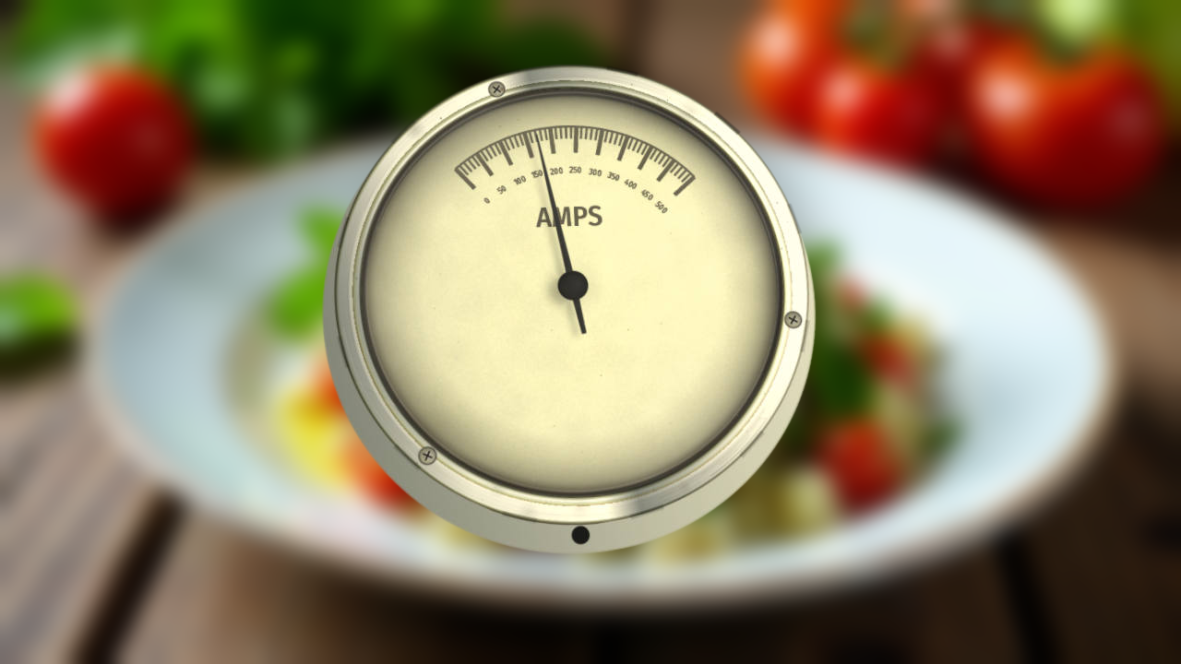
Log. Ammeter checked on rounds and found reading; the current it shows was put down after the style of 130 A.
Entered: 170 A
